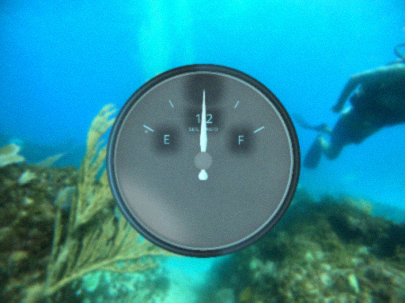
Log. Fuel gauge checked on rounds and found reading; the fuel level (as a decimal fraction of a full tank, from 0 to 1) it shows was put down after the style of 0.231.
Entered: 0.5
